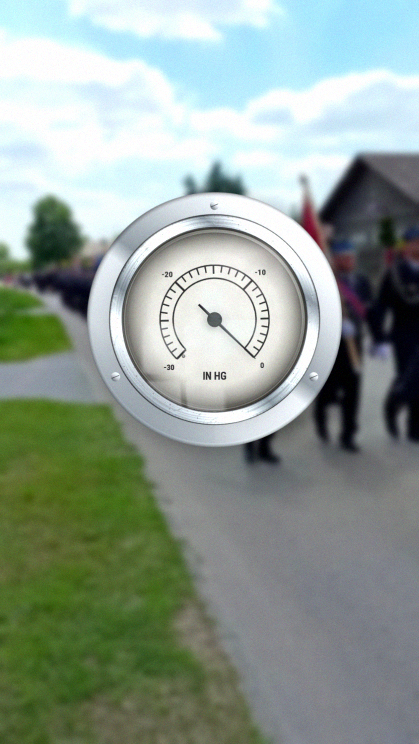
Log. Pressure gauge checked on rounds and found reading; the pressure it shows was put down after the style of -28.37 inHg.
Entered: 0 inHg
